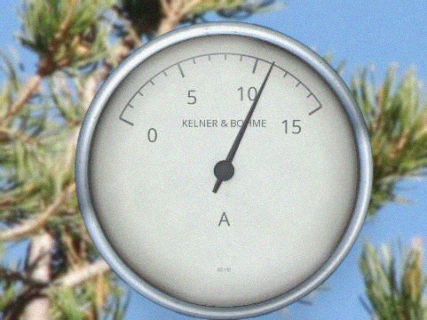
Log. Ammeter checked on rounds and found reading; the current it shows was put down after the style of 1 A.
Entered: 11 A
